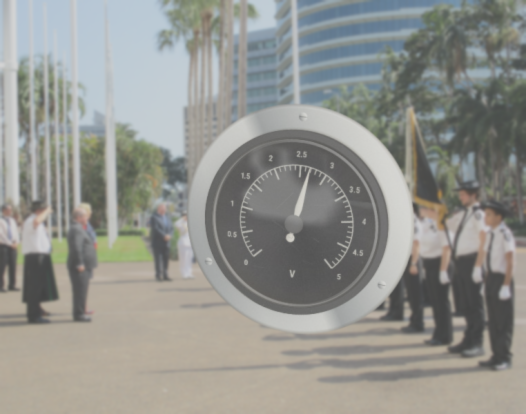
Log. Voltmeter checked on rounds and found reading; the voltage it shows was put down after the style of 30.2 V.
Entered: 2.7 V
